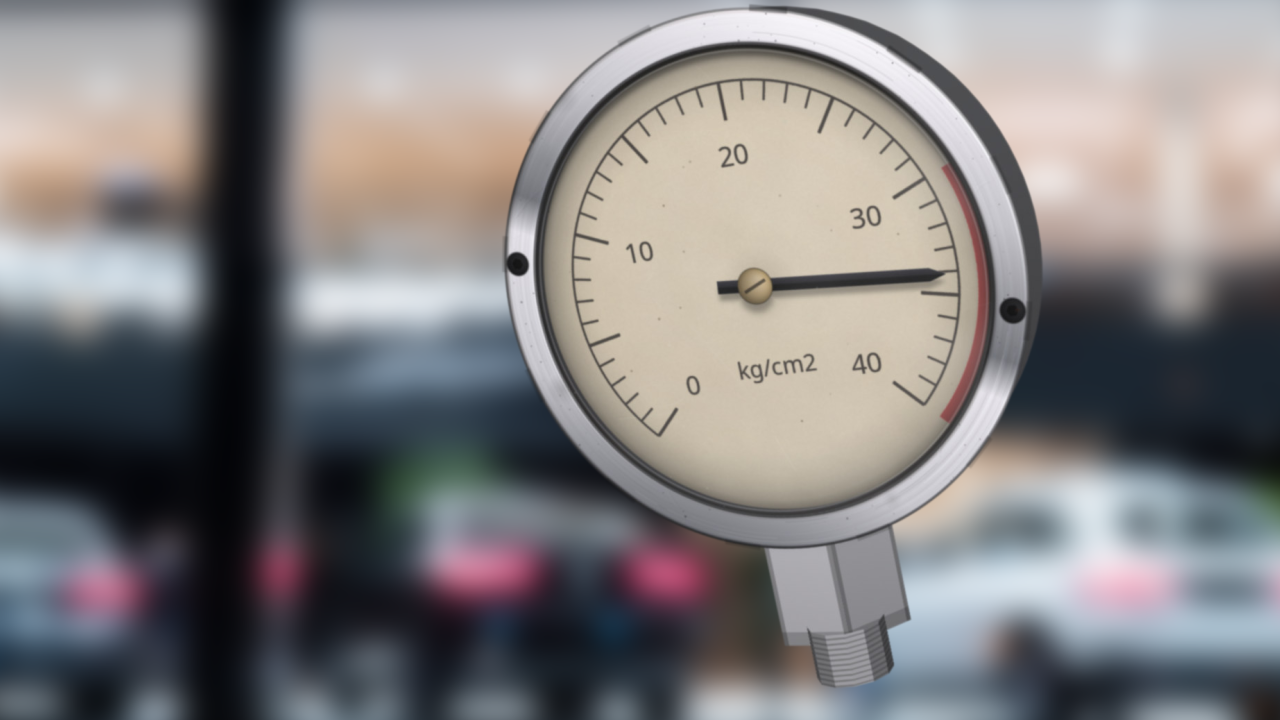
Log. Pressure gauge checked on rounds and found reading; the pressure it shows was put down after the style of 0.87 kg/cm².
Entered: 34 kg/cm²
